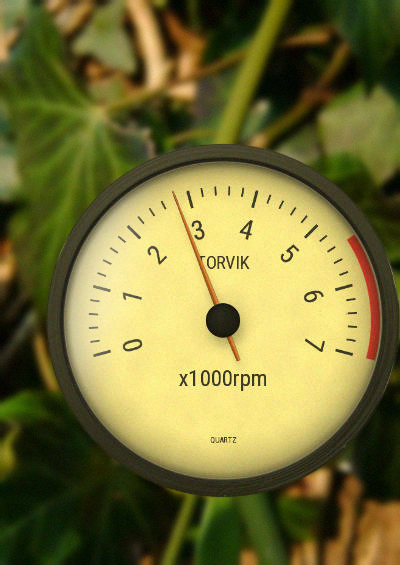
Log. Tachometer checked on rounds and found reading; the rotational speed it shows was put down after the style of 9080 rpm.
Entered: 2800 rpm
